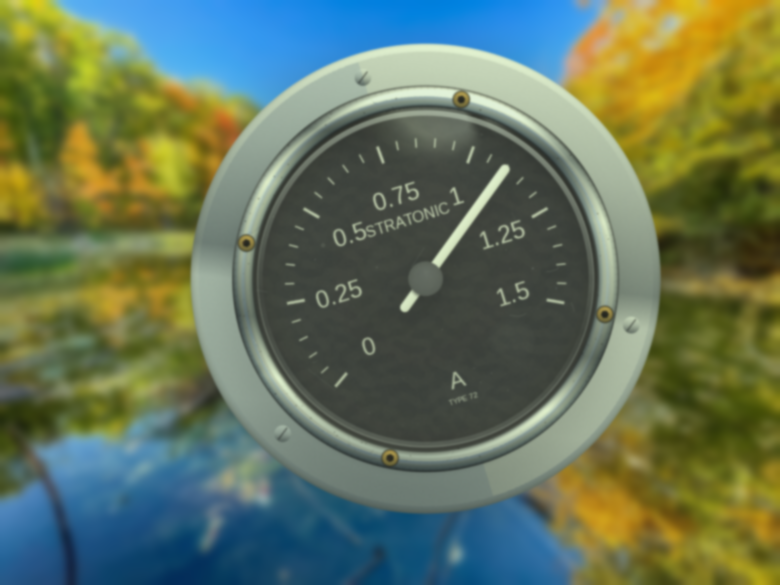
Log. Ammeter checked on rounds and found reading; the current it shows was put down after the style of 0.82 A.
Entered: 1.1 A
